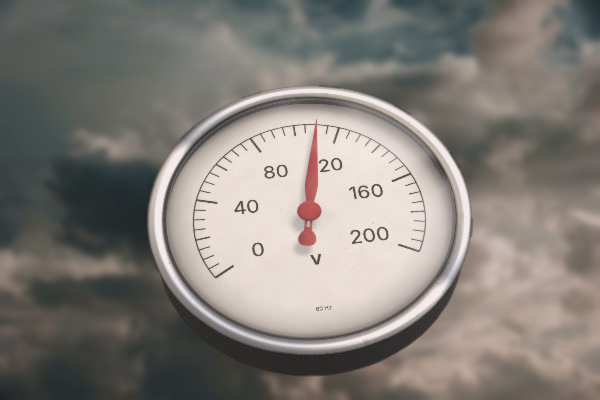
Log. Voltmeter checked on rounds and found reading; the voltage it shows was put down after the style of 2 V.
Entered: 110 V
